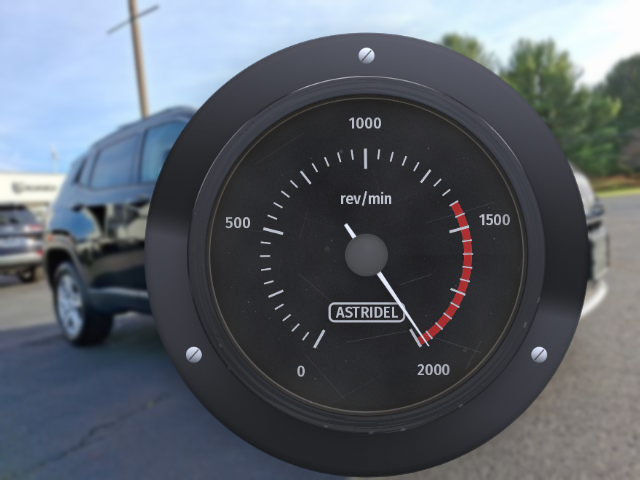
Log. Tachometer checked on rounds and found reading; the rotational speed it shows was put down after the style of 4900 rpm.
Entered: 1975 rpm
